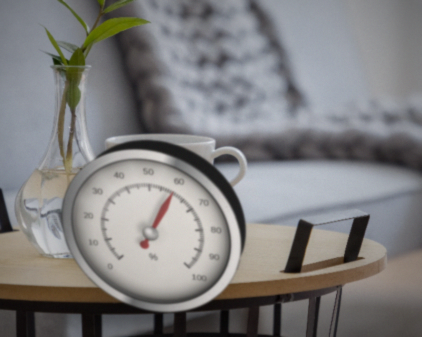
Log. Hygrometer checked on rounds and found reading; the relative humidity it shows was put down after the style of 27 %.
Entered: 60 %
